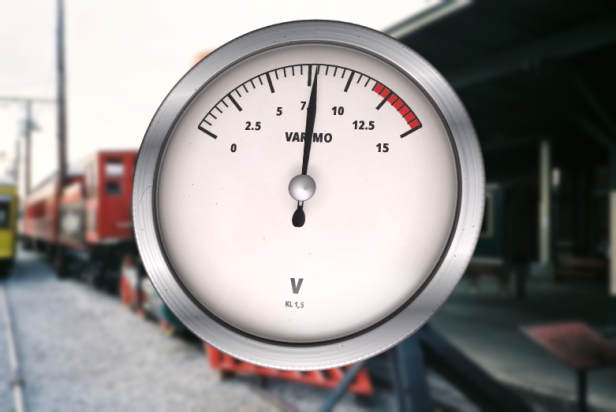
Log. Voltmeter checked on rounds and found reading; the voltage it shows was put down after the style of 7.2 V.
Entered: 8 V
